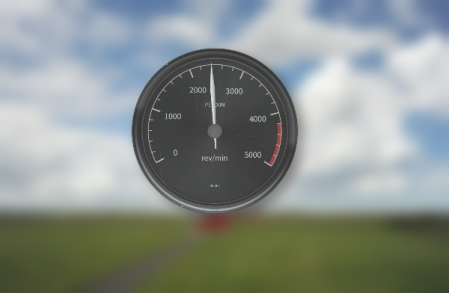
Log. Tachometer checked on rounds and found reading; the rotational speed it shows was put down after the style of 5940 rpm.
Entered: 2400 rpm
